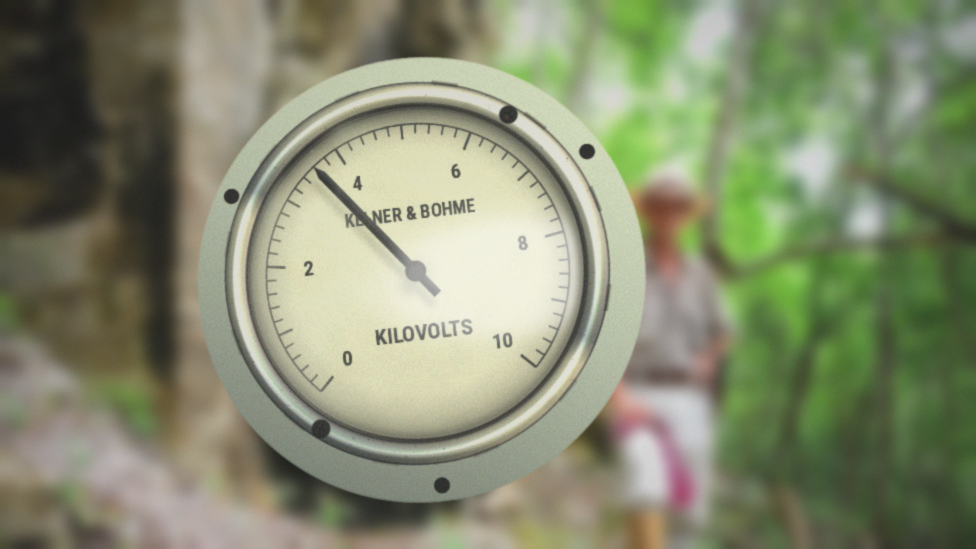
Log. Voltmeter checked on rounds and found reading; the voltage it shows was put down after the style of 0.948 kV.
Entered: 3.6 kV
